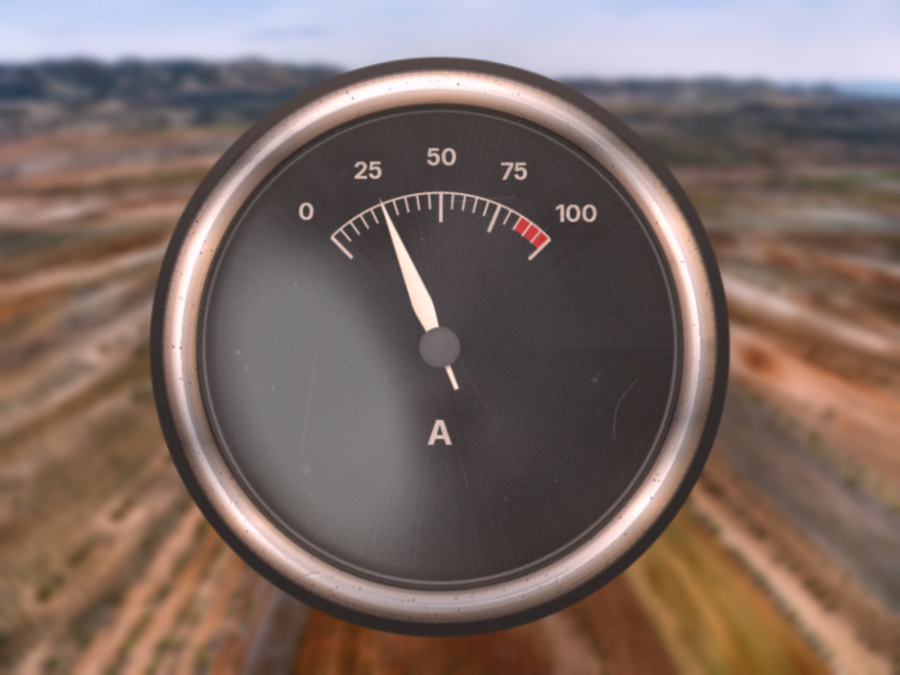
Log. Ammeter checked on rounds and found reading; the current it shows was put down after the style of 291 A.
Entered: 25 A
